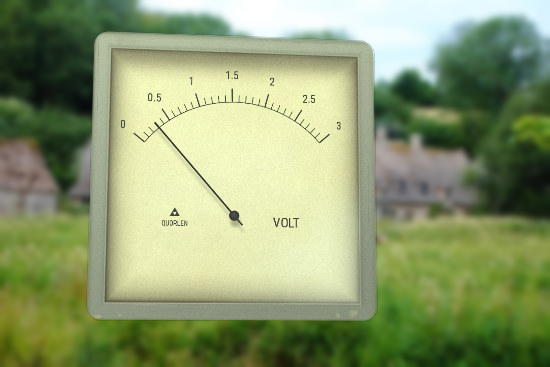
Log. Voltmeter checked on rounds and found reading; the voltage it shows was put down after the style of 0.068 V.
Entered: 0.3 V
